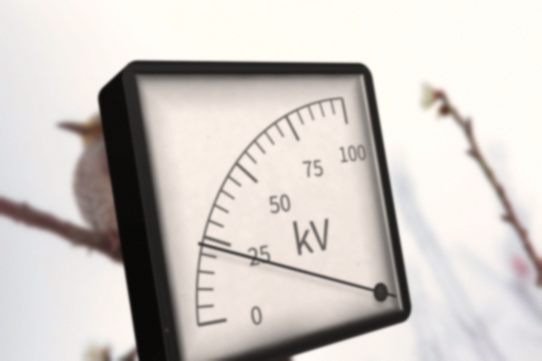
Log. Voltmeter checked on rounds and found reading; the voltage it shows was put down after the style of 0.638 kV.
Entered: 22.5 kV
